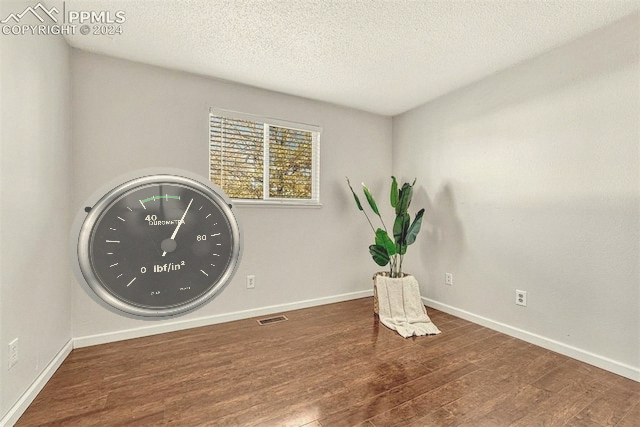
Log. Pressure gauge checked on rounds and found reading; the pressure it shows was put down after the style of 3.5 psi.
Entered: 60 psi
